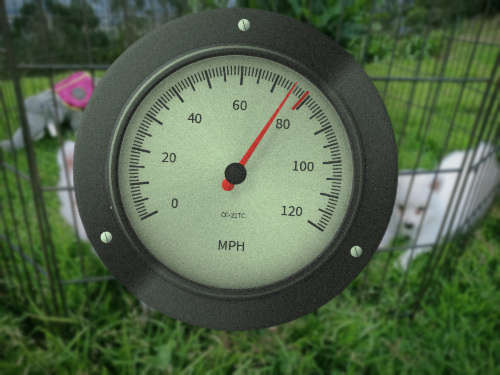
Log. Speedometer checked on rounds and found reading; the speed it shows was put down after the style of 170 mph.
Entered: 75 mph
